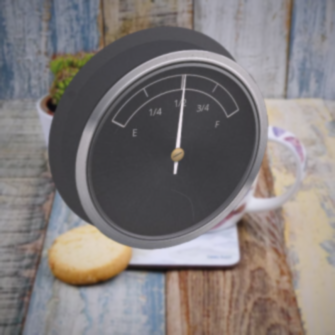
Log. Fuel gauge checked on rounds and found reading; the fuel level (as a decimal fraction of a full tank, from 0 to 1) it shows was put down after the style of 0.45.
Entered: 0.5
